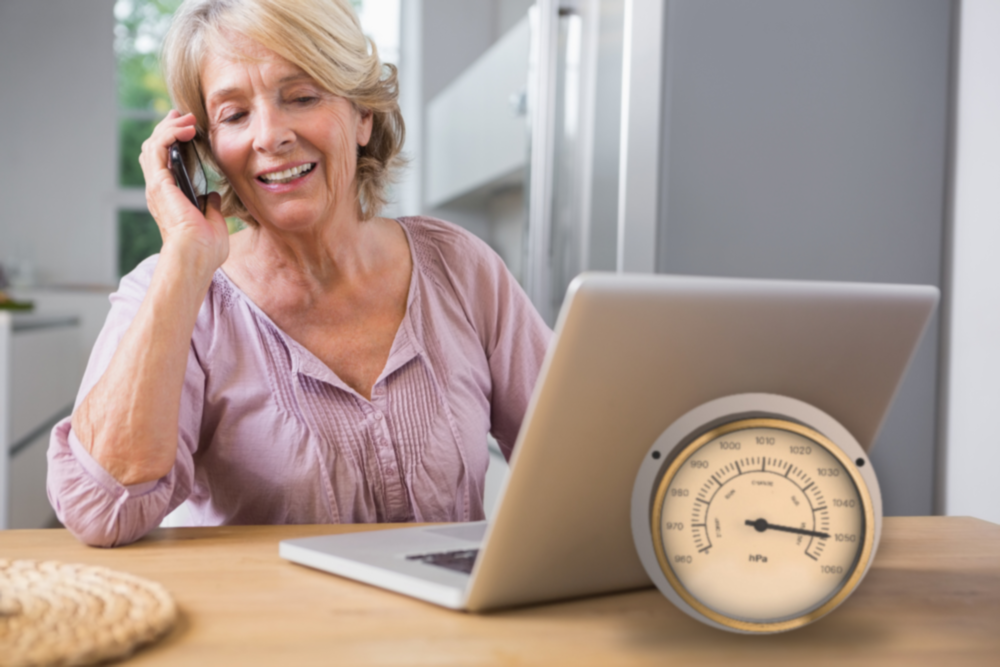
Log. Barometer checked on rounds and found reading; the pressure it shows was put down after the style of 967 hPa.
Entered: 1050 hPa
